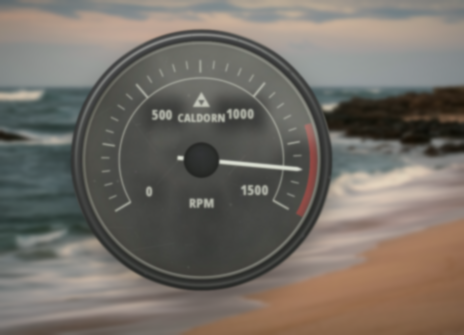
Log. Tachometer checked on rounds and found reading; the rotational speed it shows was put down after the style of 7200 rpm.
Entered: 1350 rpm
